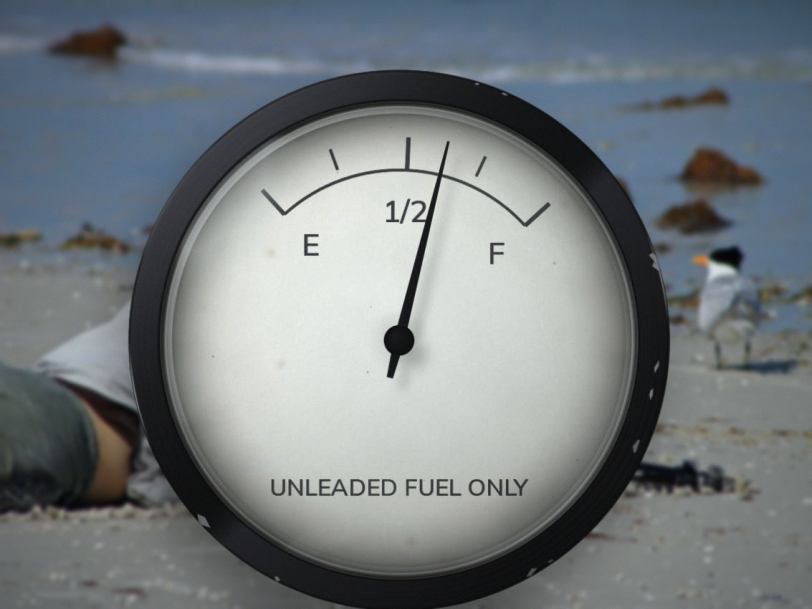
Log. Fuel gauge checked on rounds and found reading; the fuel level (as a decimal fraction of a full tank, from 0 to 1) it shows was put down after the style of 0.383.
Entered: 0.625
